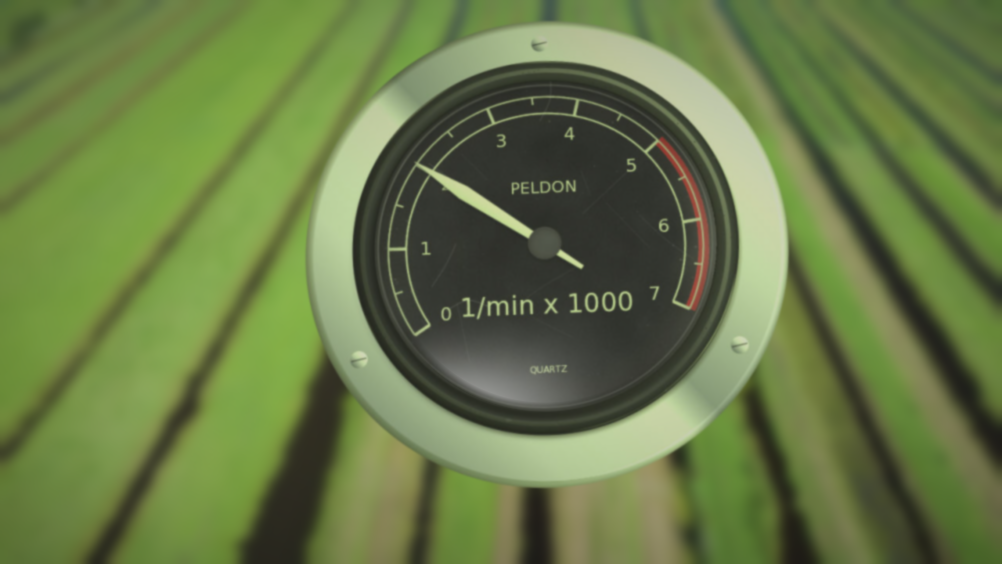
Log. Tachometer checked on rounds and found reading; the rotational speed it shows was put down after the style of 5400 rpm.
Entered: 2000 rpm
